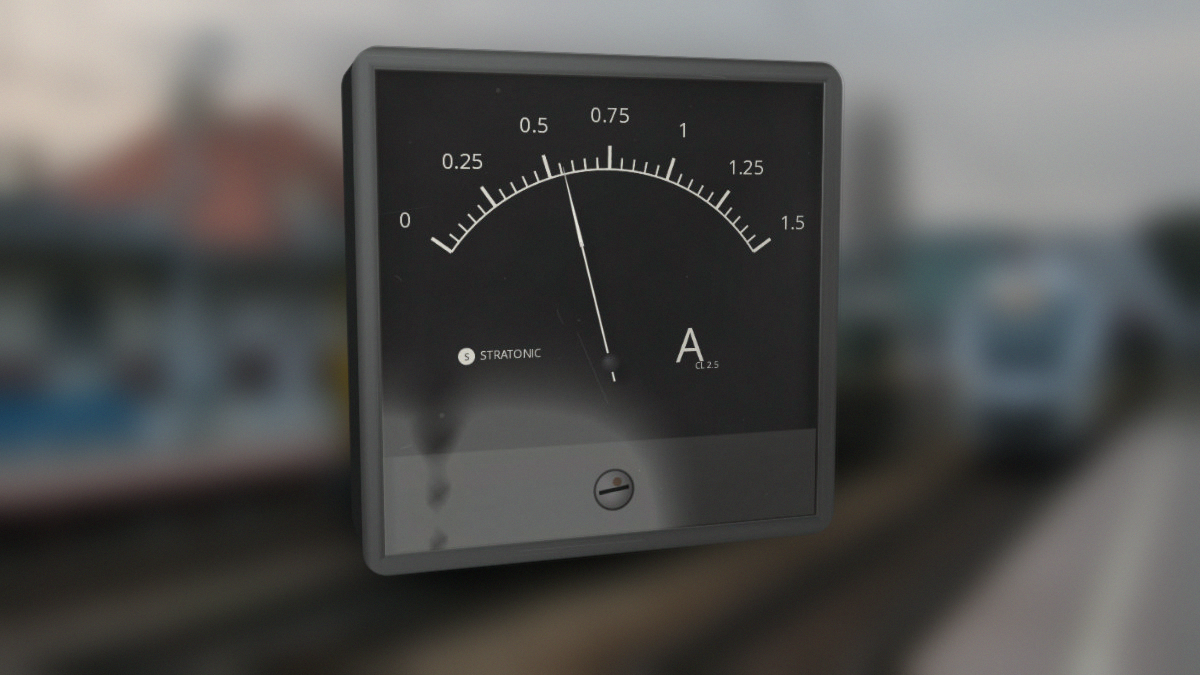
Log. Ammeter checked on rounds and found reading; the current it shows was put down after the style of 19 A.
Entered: 0.55 A
